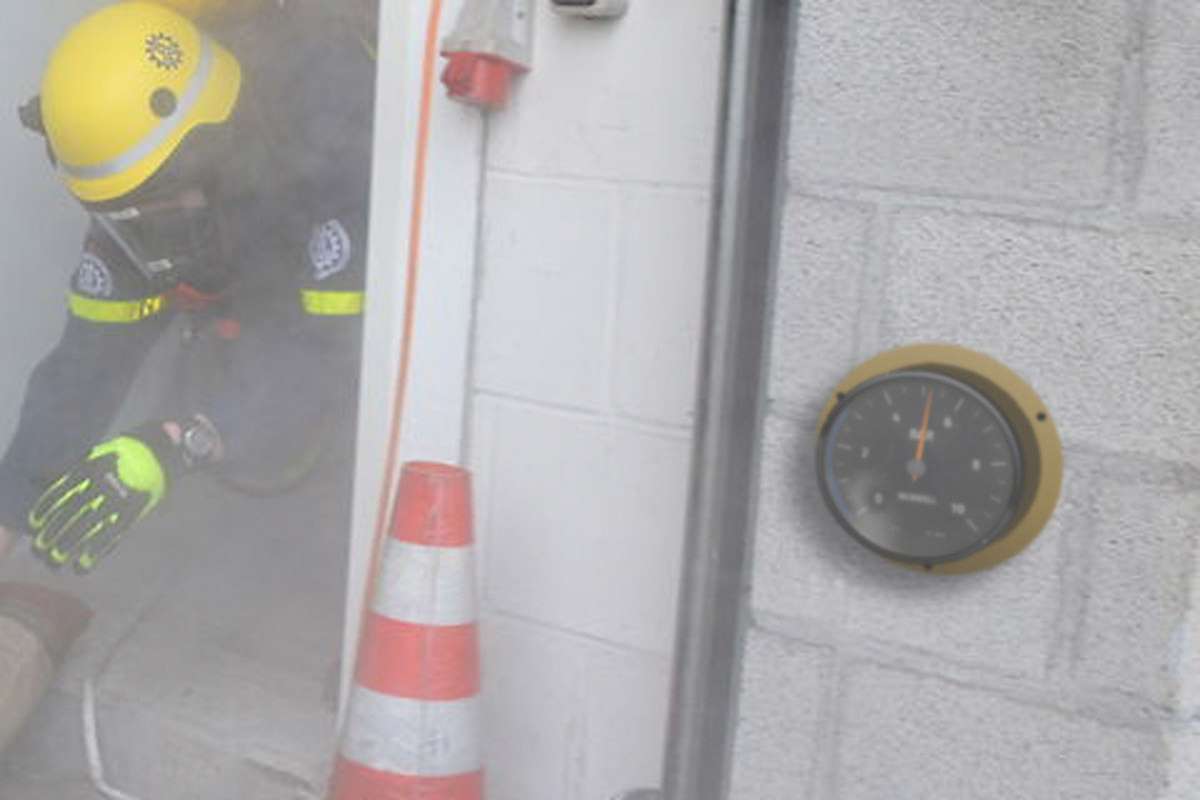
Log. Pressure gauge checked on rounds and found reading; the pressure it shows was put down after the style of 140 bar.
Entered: 5.25 bar
